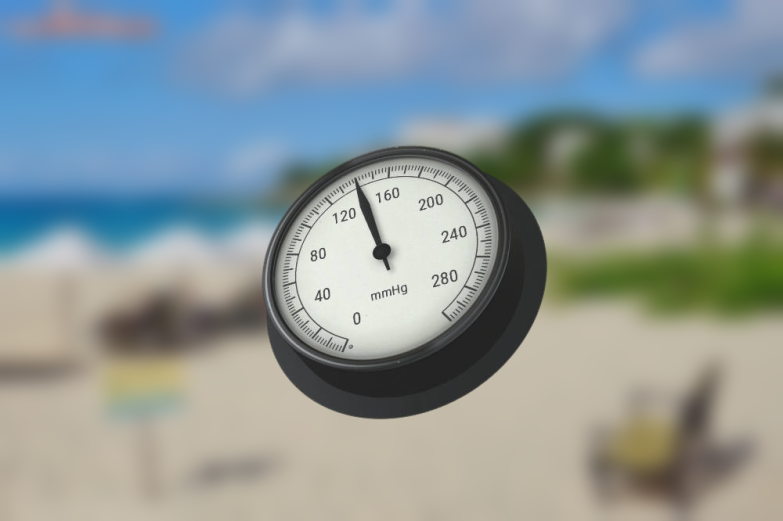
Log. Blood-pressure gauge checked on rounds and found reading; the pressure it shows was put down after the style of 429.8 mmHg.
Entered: 140 mmHg
